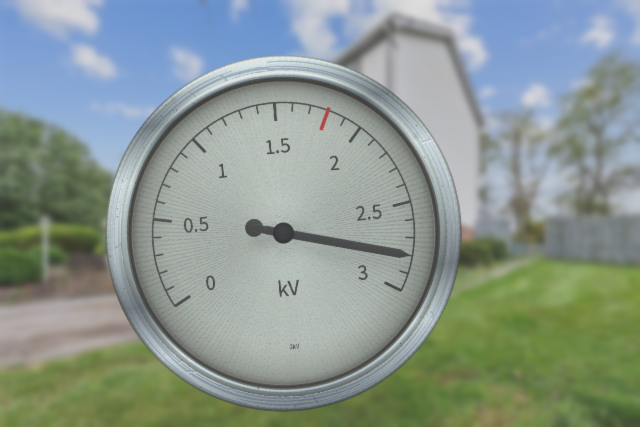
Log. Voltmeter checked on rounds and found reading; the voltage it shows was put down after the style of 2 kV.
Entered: 2.8 kV
